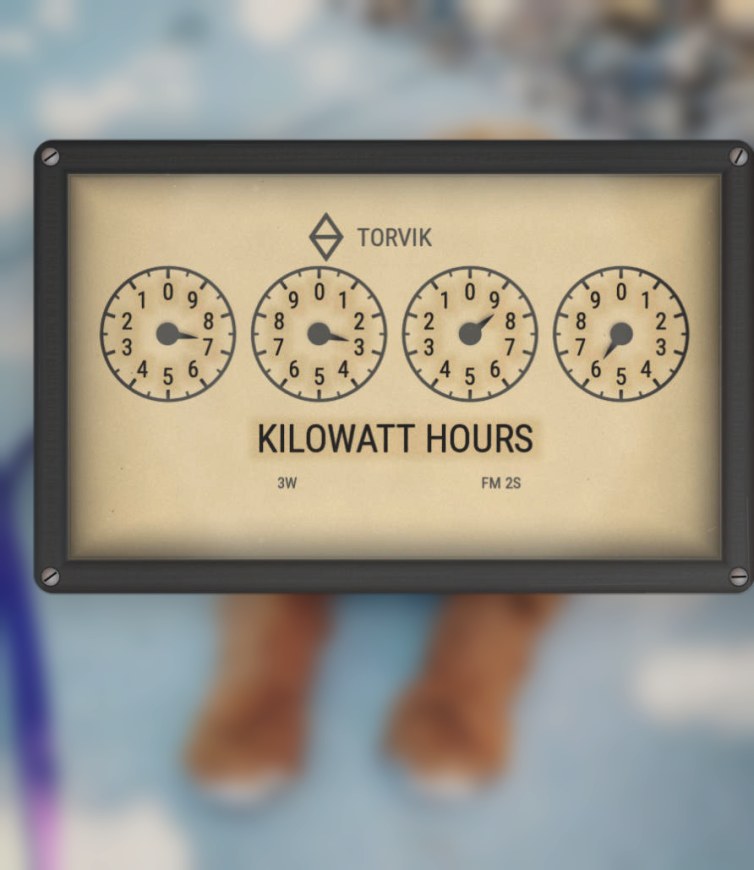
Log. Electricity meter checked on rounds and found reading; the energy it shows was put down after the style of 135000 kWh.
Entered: 7286 kWh
